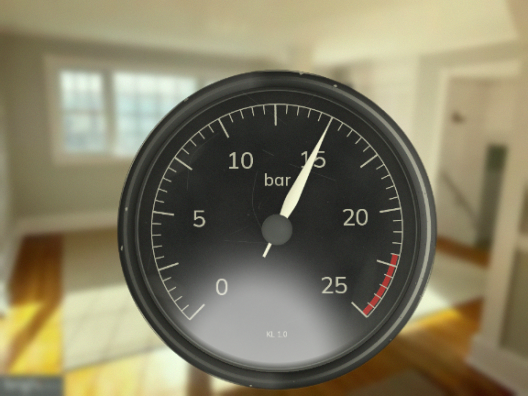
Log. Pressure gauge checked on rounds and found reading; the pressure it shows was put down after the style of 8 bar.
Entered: 15 bar
